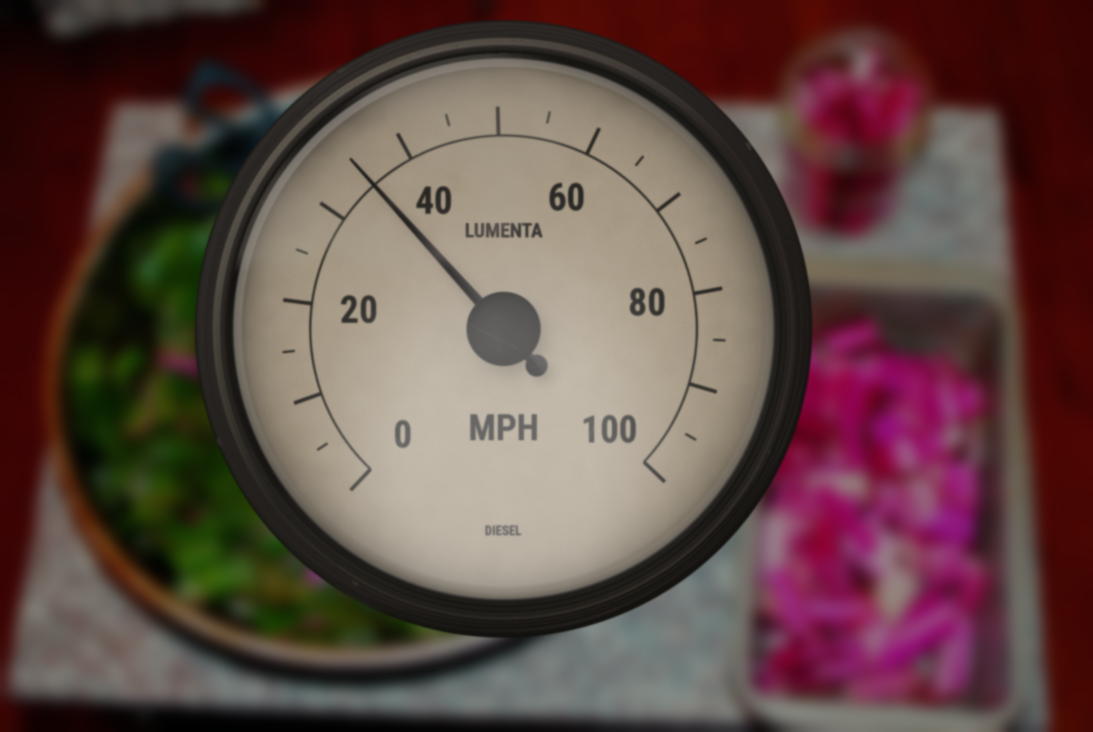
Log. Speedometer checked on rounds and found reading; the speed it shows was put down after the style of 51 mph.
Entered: 35 mph
